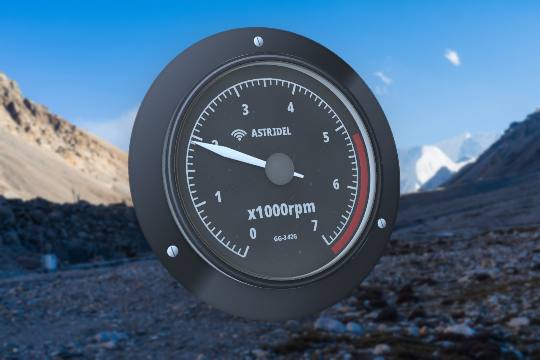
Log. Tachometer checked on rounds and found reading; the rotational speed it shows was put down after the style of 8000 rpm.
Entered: 1900 rpm
